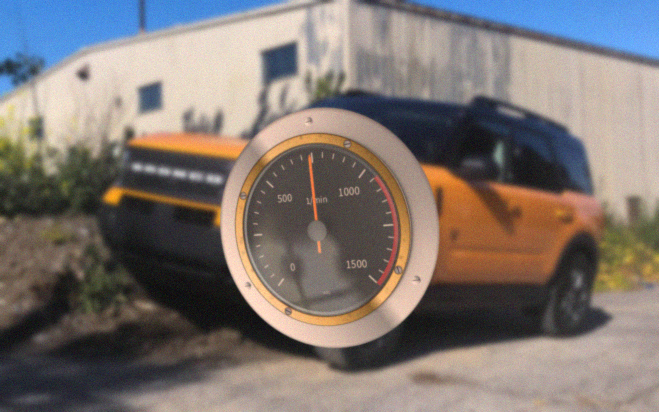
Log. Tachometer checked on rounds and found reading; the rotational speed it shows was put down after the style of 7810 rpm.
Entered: 750 rpm
